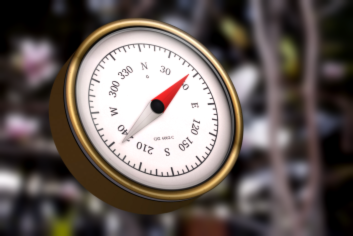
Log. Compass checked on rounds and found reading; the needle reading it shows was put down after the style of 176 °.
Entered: 55 °
